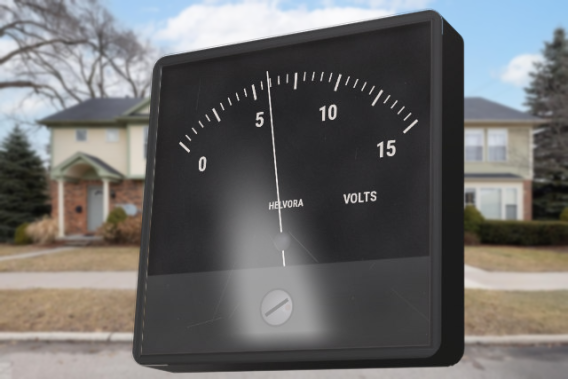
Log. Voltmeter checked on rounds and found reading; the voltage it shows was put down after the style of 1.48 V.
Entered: 6 V
